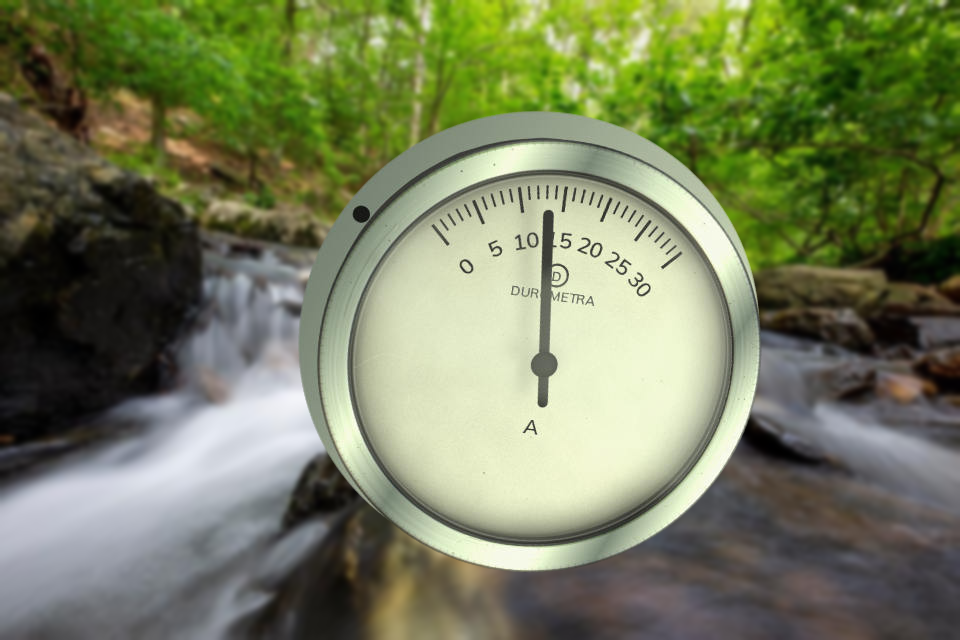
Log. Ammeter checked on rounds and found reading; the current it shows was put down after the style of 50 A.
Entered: 13 A
